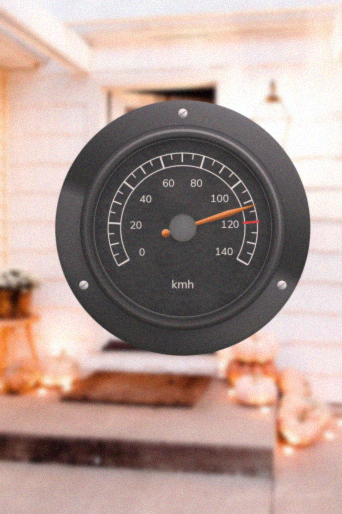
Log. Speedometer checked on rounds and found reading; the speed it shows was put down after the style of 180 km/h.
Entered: 112.5 km/h
